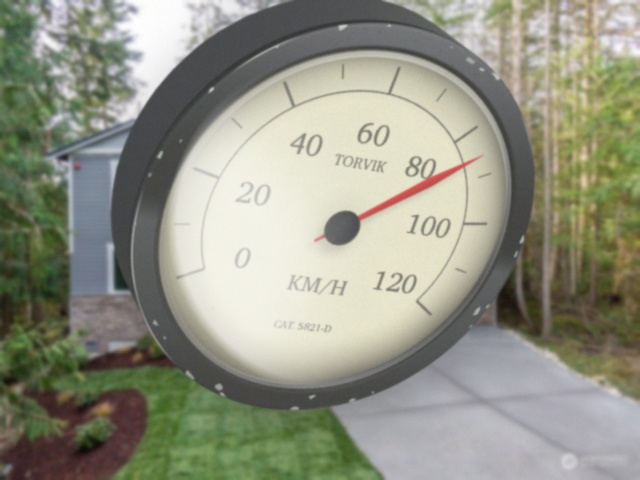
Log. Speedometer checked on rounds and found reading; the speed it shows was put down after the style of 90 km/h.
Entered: 85 km/h
